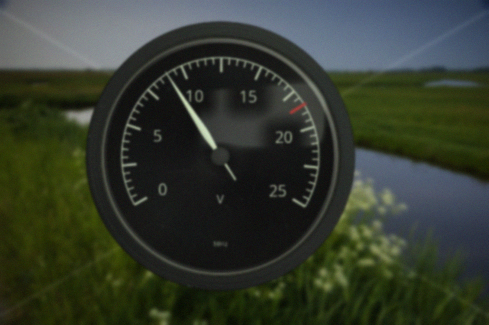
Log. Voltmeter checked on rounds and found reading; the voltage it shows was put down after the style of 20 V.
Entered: 9 V
